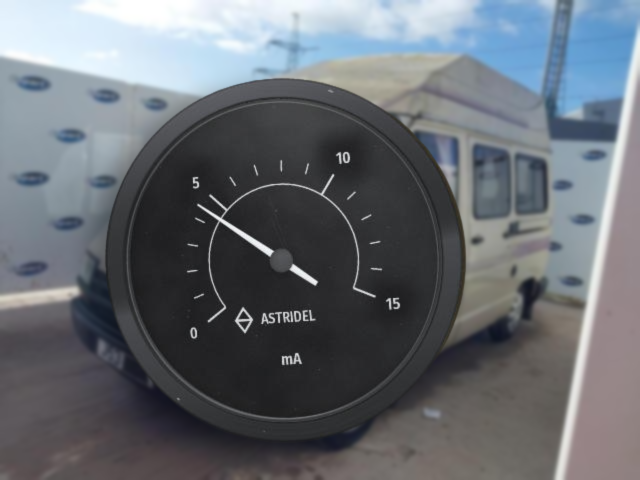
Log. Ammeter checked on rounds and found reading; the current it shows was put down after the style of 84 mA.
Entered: 4.5 mA
